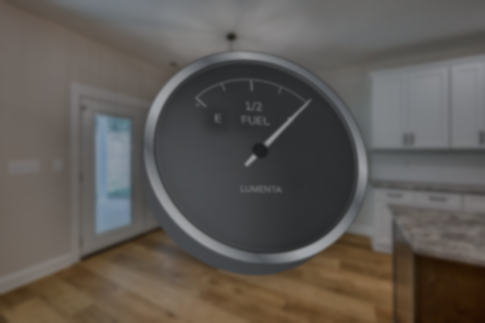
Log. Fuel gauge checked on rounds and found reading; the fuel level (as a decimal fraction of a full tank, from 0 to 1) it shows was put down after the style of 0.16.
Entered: 1
